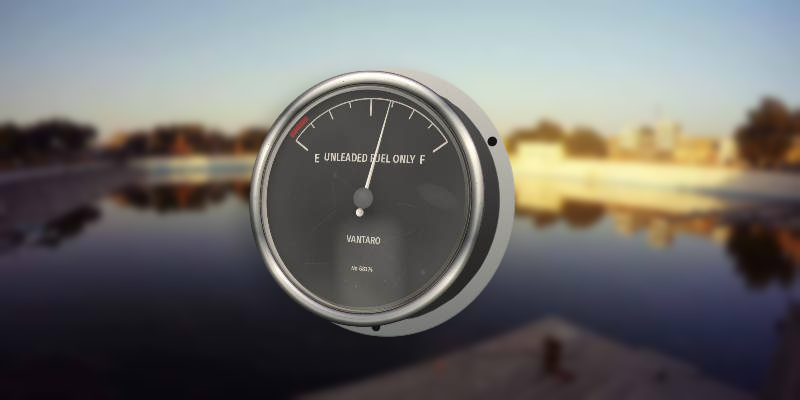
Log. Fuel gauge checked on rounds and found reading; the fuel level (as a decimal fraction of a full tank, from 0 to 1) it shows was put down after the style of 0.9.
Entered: 0.625
